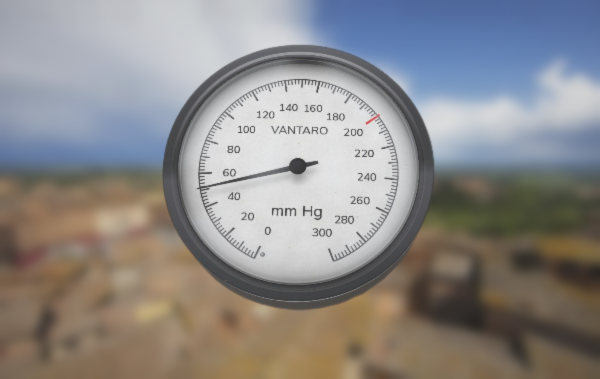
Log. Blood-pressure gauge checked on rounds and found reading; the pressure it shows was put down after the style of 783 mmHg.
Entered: 50 mmHg
